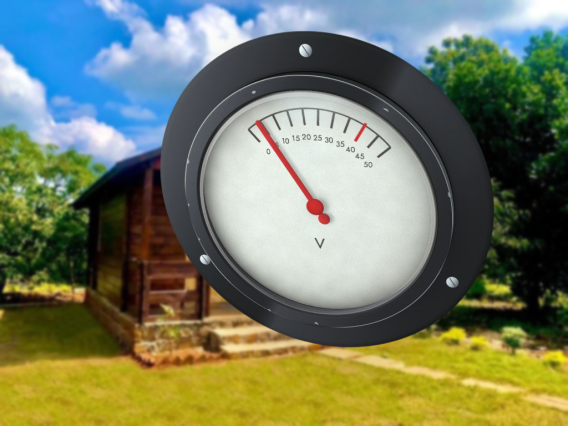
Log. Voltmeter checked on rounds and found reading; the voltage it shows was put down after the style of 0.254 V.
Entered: 5 V
